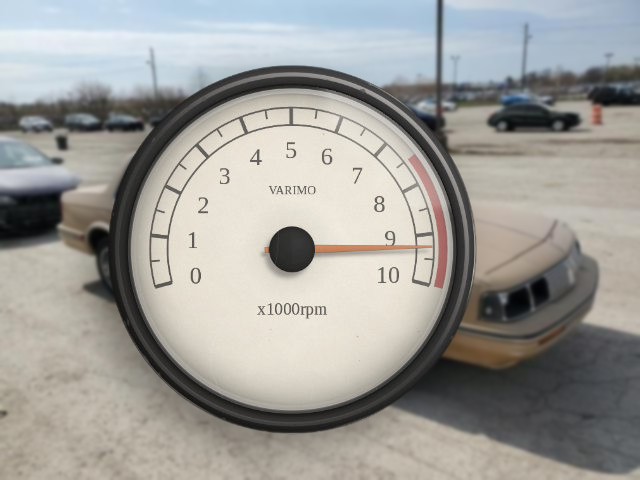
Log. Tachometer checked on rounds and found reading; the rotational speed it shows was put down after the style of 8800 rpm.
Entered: 9250 rpm
